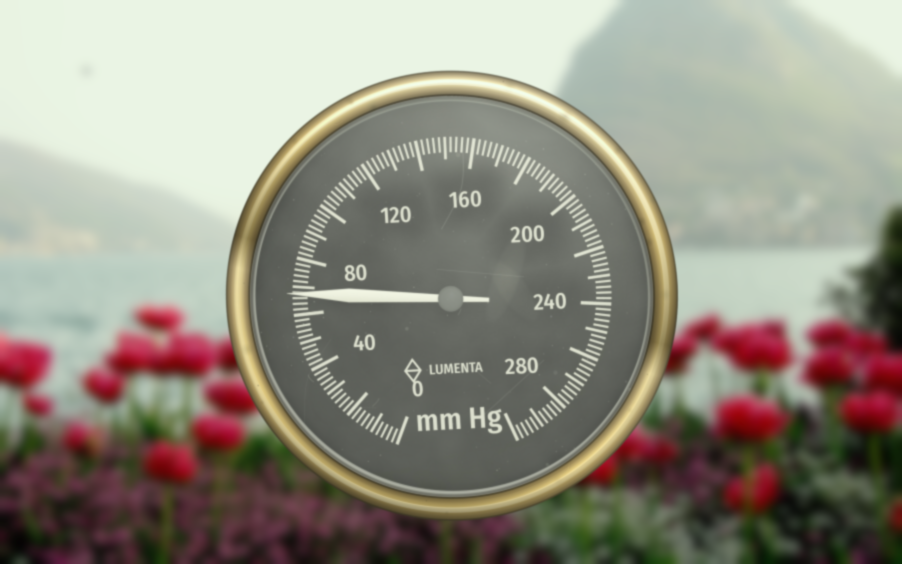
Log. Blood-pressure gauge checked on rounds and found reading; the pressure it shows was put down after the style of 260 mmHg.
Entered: 68 mmHg
